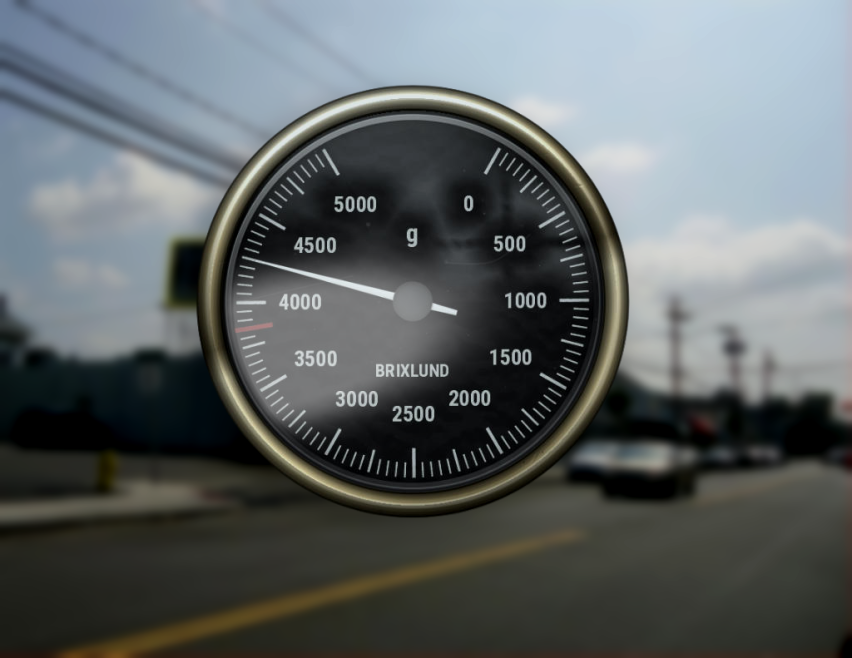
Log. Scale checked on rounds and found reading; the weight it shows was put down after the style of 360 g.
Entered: 4250 g
